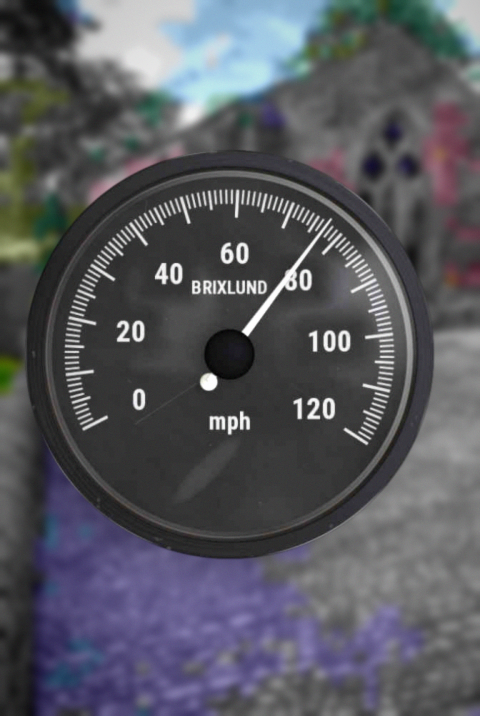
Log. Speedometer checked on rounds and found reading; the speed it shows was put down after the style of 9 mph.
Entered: 77 mph
